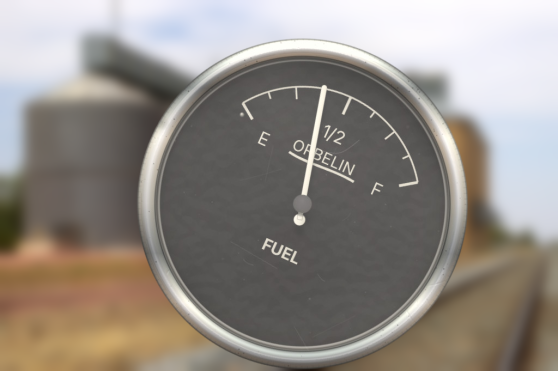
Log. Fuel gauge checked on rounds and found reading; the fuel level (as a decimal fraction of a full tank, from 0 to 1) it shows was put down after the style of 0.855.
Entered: 0.375
